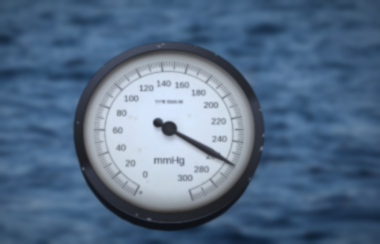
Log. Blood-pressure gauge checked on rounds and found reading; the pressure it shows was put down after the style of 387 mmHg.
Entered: 260 mmHg
